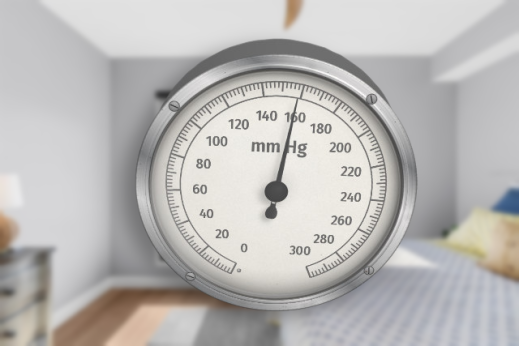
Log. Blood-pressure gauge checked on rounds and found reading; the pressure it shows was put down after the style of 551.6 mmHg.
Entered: 158 mmHg
